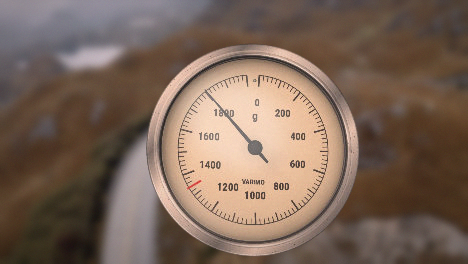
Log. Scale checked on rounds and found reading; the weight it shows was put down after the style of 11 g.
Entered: 1800 g
